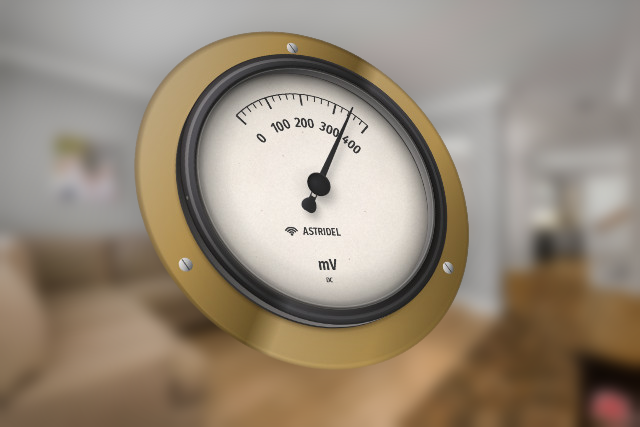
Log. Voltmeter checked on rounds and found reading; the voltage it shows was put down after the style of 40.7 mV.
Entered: 340 mV
